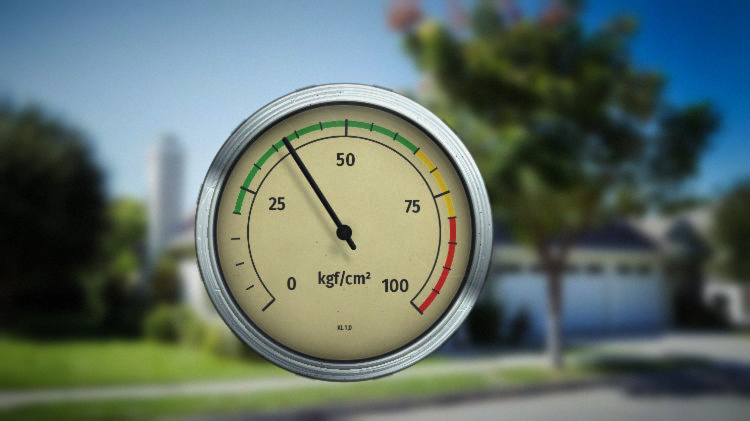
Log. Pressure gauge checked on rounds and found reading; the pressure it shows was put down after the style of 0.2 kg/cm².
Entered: 37.5 kg/cm²
